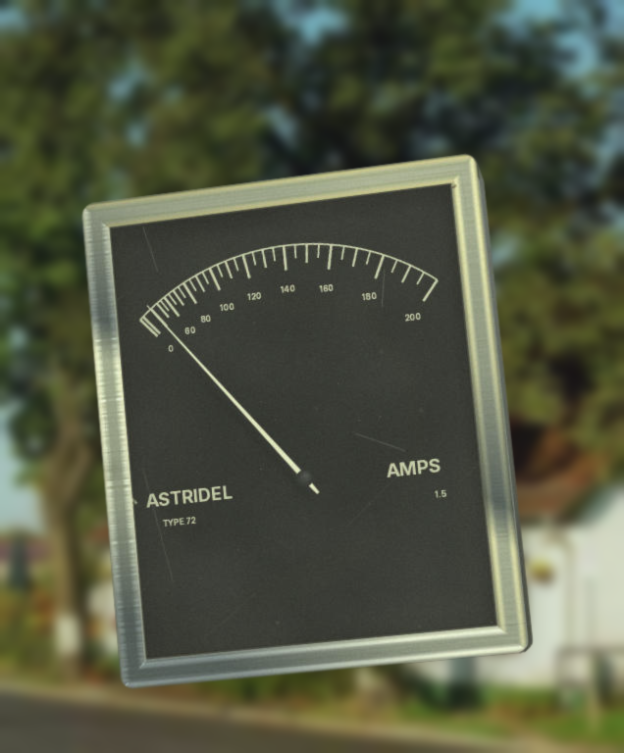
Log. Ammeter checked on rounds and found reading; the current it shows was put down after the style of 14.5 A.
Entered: 40 A
